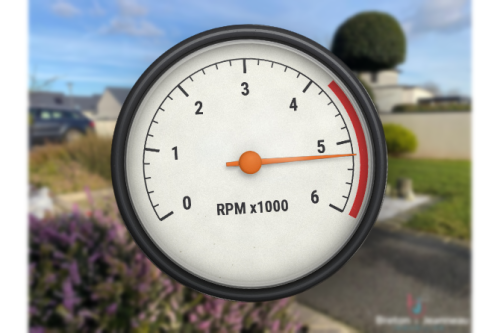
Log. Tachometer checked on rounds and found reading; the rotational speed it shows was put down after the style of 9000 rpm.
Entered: 5200 rpm
